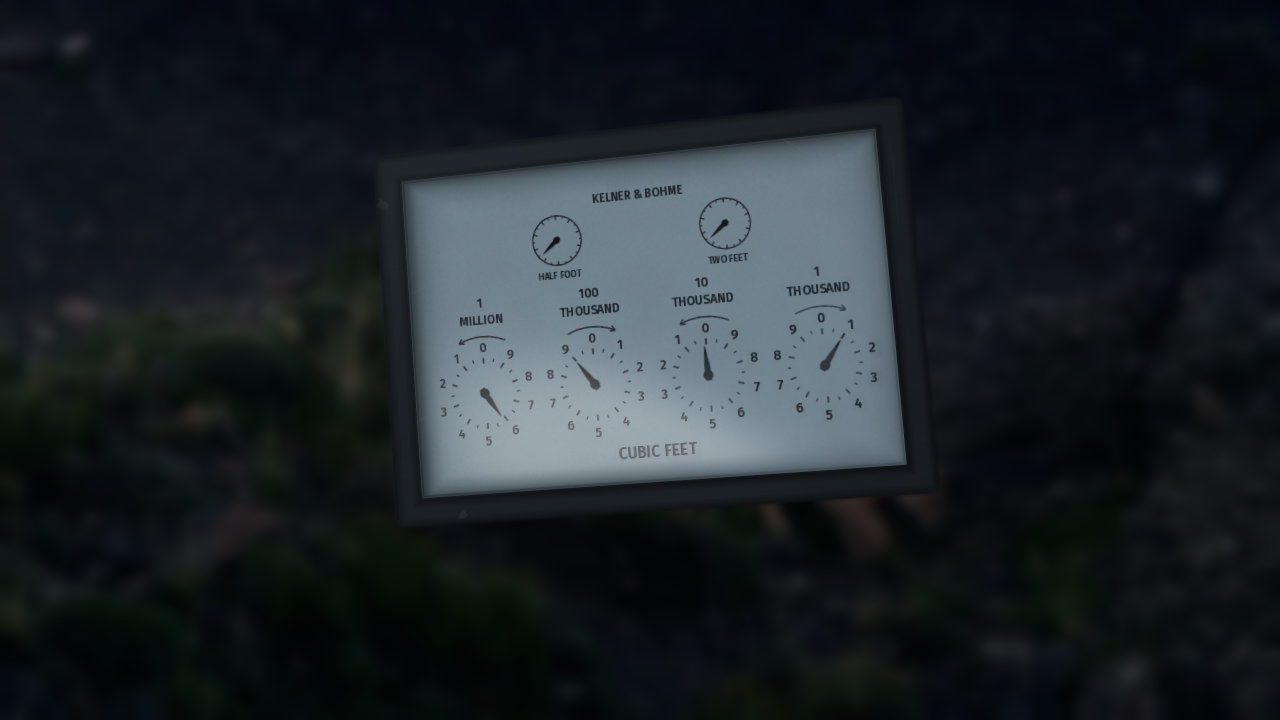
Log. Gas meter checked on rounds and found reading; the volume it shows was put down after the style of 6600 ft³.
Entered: 590100 ft³
